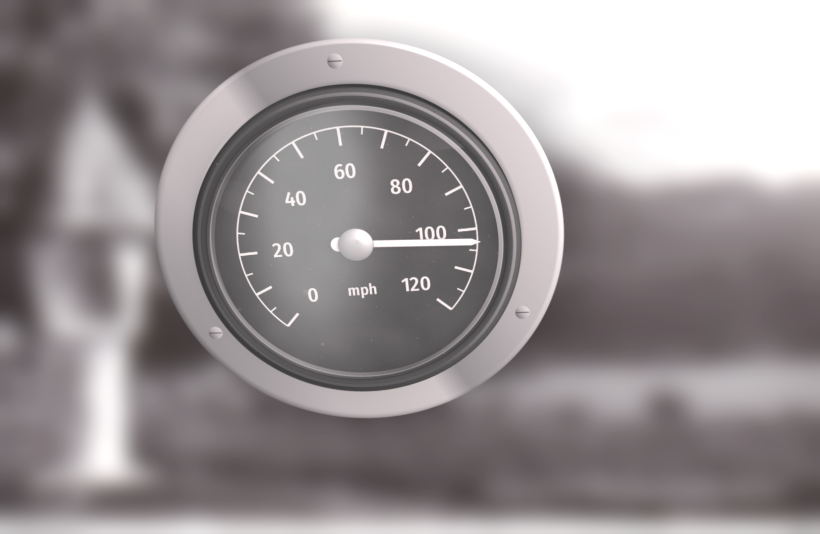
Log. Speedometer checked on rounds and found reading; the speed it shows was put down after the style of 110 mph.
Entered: 102.5 mph
